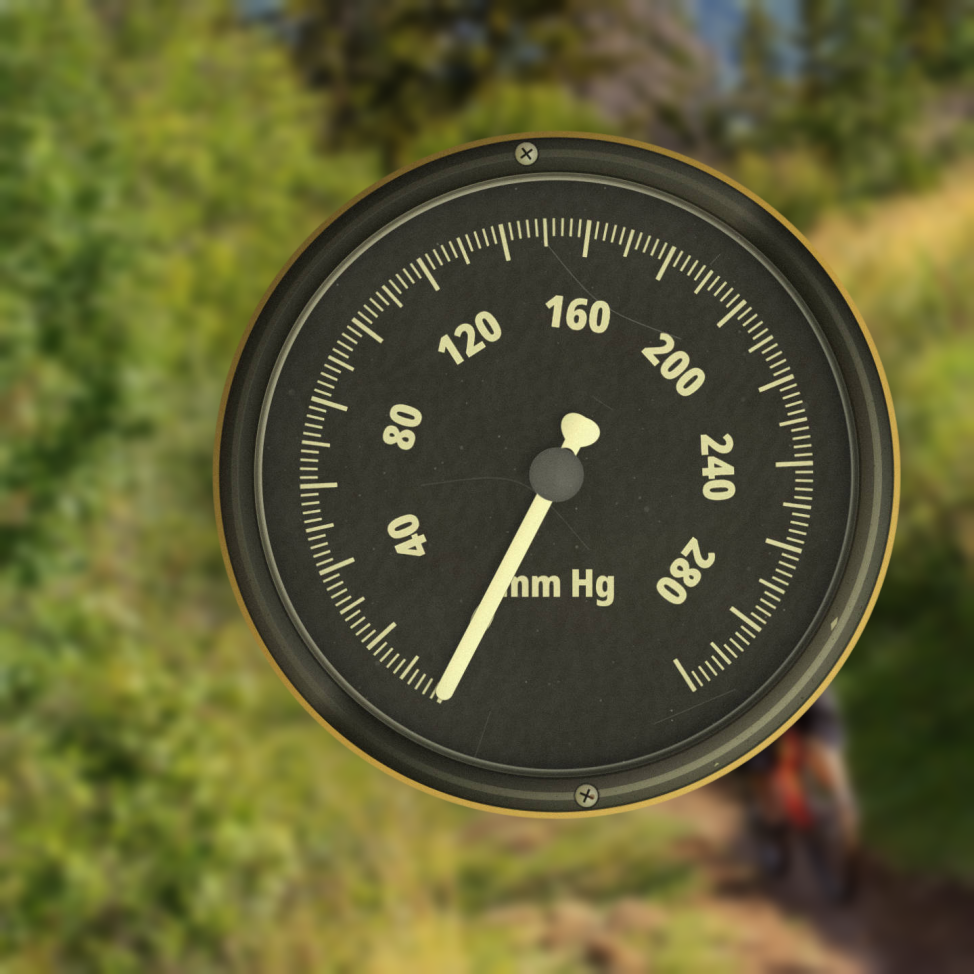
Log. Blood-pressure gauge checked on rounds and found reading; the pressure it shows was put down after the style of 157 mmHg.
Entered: 0 mmHg
